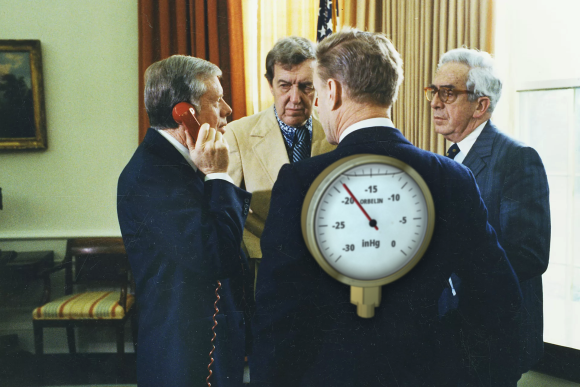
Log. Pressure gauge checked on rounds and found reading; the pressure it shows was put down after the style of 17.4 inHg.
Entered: -19 inHg
